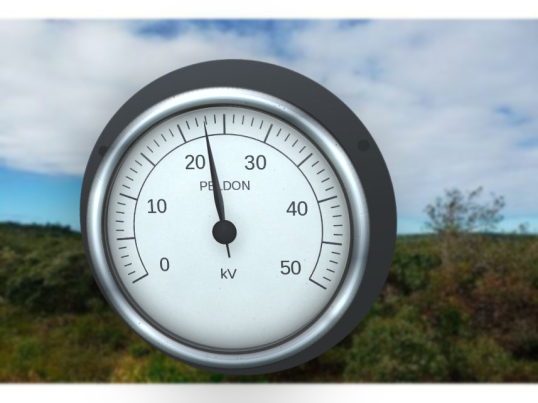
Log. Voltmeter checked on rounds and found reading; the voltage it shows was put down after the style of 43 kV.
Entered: 23 kV
